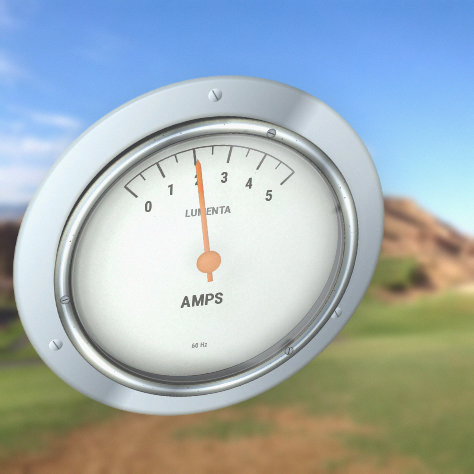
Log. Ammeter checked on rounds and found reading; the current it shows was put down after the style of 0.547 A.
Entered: 2 A
